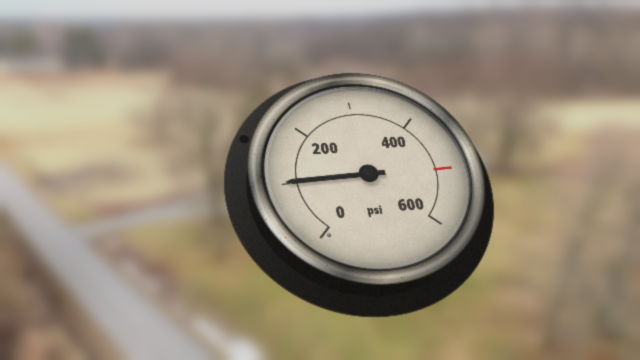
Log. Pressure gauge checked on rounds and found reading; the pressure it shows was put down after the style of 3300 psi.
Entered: 100 psi
